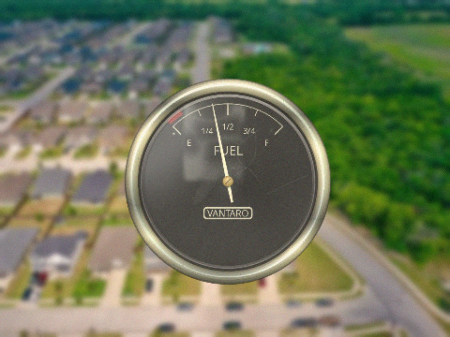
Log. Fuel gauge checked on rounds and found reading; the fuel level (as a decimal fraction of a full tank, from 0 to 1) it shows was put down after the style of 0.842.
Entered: 0.375
